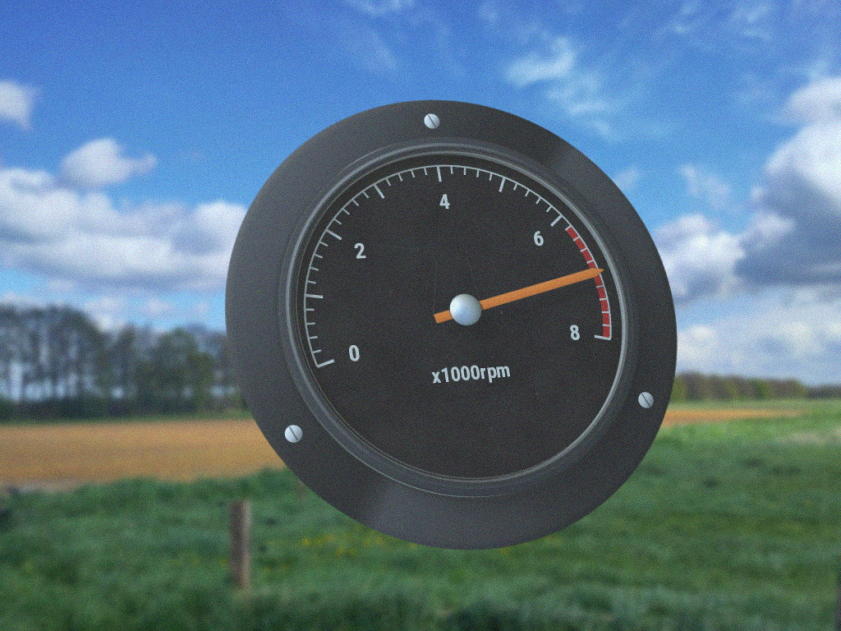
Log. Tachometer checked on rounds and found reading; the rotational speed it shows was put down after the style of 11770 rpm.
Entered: 7000 rpm
